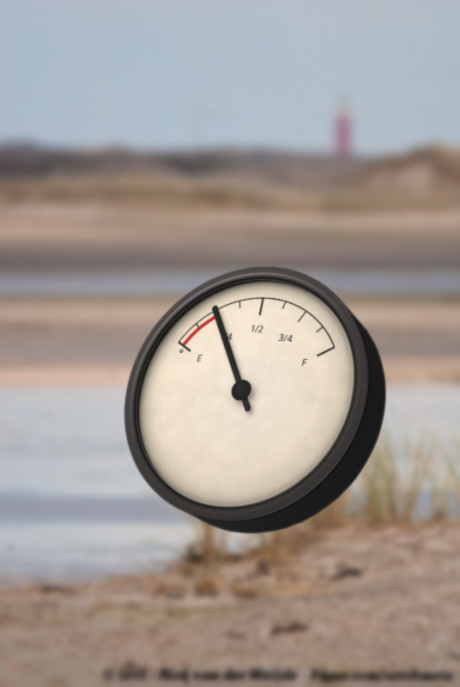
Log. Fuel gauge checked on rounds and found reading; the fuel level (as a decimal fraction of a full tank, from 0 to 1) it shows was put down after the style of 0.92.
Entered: 0.25
